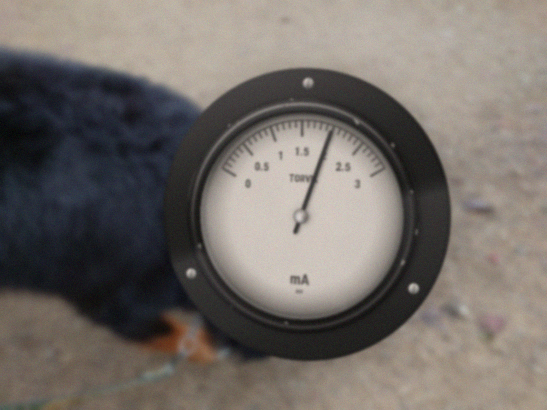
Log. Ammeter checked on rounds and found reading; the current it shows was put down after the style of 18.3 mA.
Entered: 2 mA
